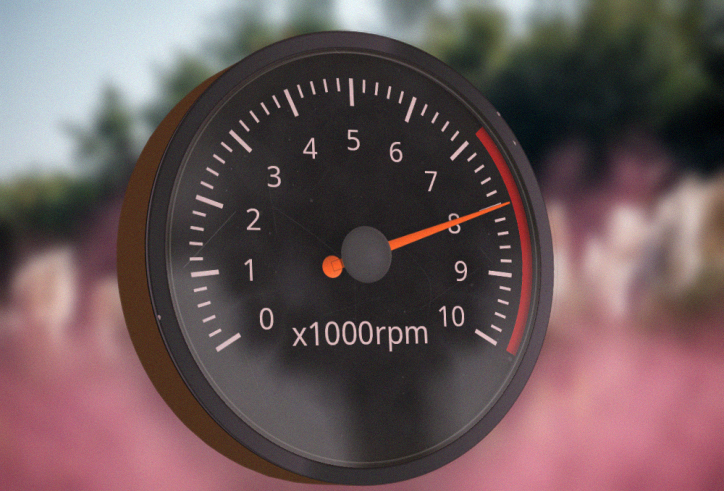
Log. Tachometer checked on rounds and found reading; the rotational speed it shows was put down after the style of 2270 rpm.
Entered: 8000 rpm
